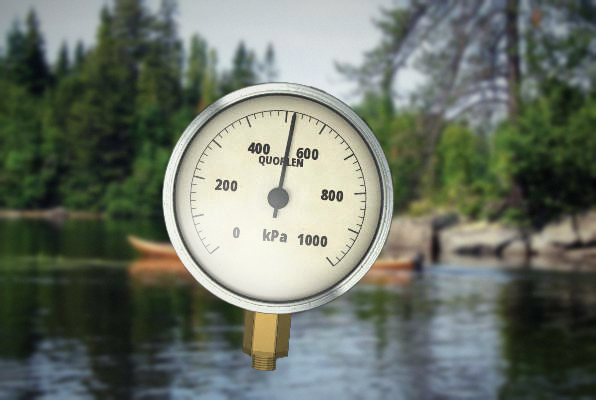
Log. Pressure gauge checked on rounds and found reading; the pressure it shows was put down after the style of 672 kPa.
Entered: 520 kPa
